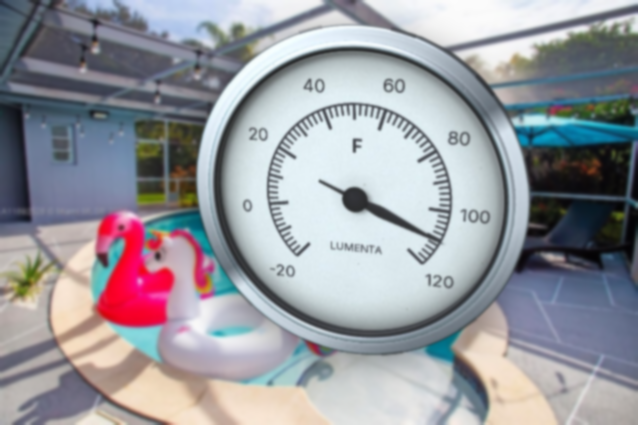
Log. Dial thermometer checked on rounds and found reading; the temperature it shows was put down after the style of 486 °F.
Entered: 110 °F
